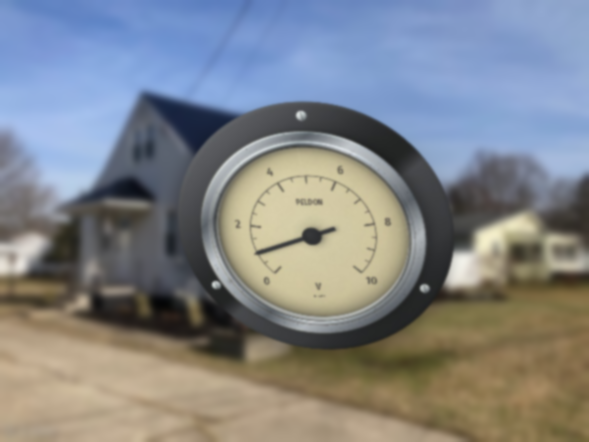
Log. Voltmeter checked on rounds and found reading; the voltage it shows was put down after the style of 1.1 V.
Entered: 1 V
